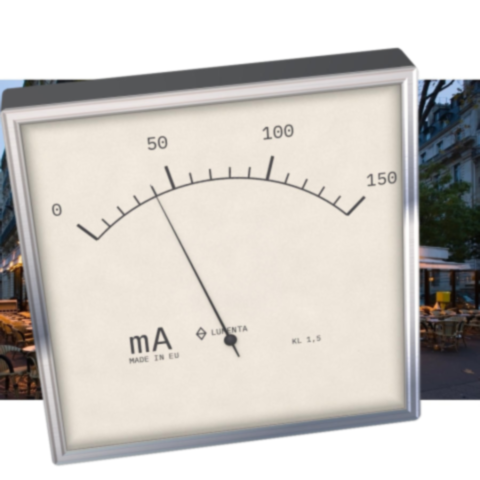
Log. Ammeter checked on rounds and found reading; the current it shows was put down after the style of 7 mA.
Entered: 40 mA
